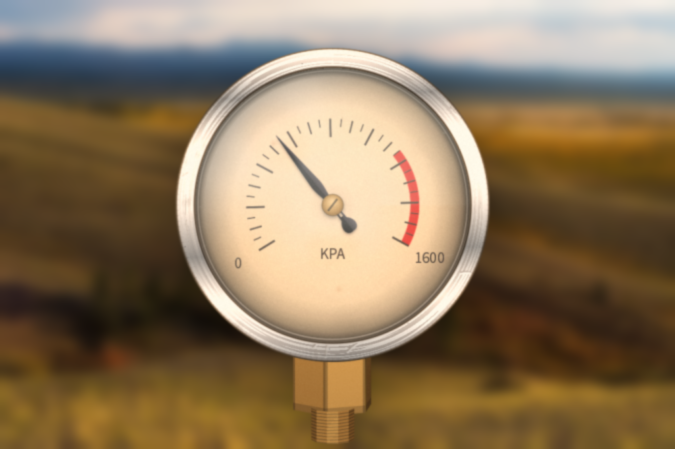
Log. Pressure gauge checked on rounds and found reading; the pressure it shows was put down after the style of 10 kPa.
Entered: 550 kPa
